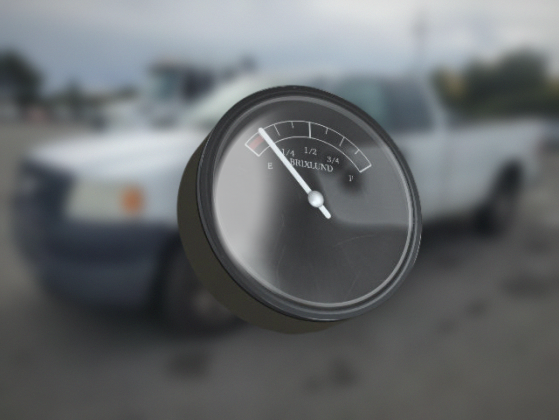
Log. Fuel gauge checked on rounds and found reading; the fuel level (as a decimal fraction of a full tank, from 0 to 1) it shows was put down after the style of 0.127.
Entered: 0.125
